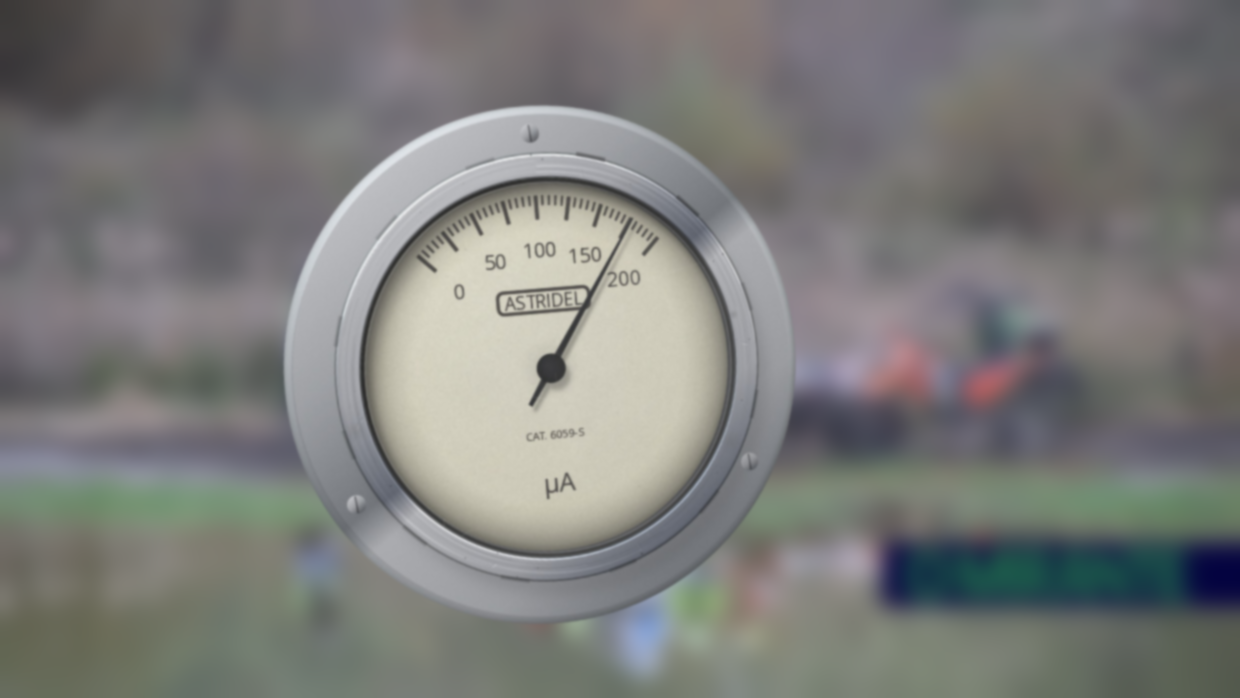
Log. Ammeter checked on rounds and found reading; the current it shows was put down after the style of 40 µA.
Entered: 175 µA
